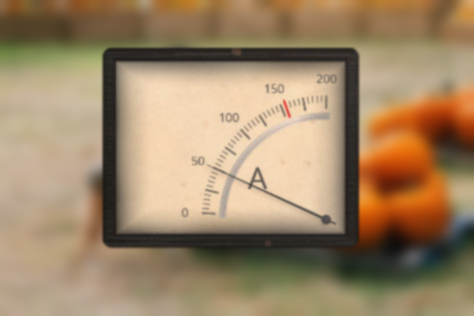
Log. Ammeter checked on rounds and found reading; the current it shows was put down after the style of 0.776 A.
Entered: 50 A
